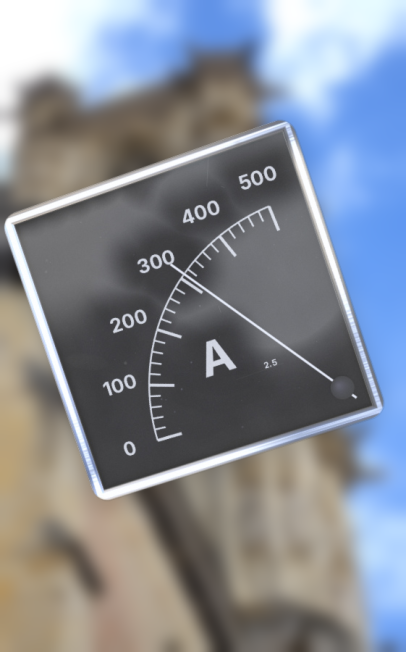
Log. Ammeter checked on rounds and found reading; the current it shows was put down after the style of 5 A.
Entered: 310 A
